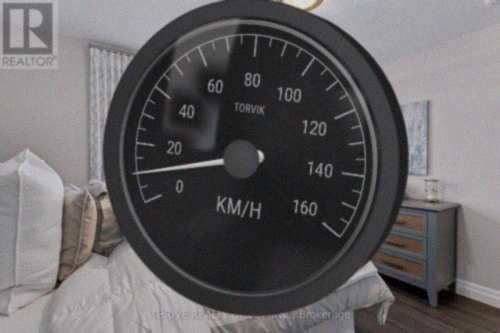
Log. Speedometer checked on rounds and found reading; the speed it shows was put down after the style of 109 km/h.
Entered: 10 km/h
